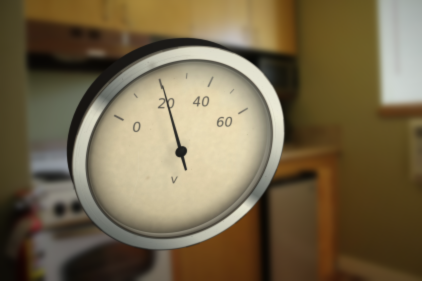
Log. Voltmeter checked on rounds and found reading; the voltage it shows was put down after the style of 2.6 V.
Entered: 20 V
